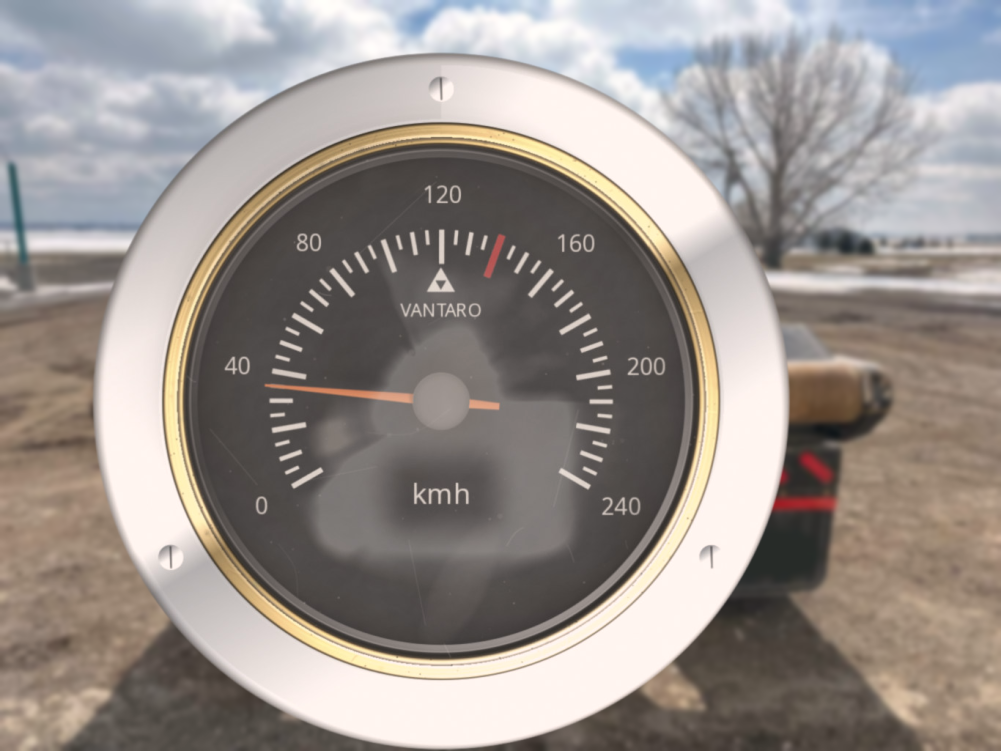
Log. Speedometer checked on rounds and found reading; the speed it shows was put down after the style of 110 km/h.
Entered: 35 km/h
